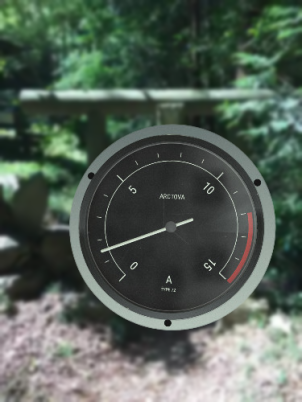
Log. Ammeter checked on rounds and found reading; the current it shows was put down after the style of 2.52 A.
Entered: 1.5 A
